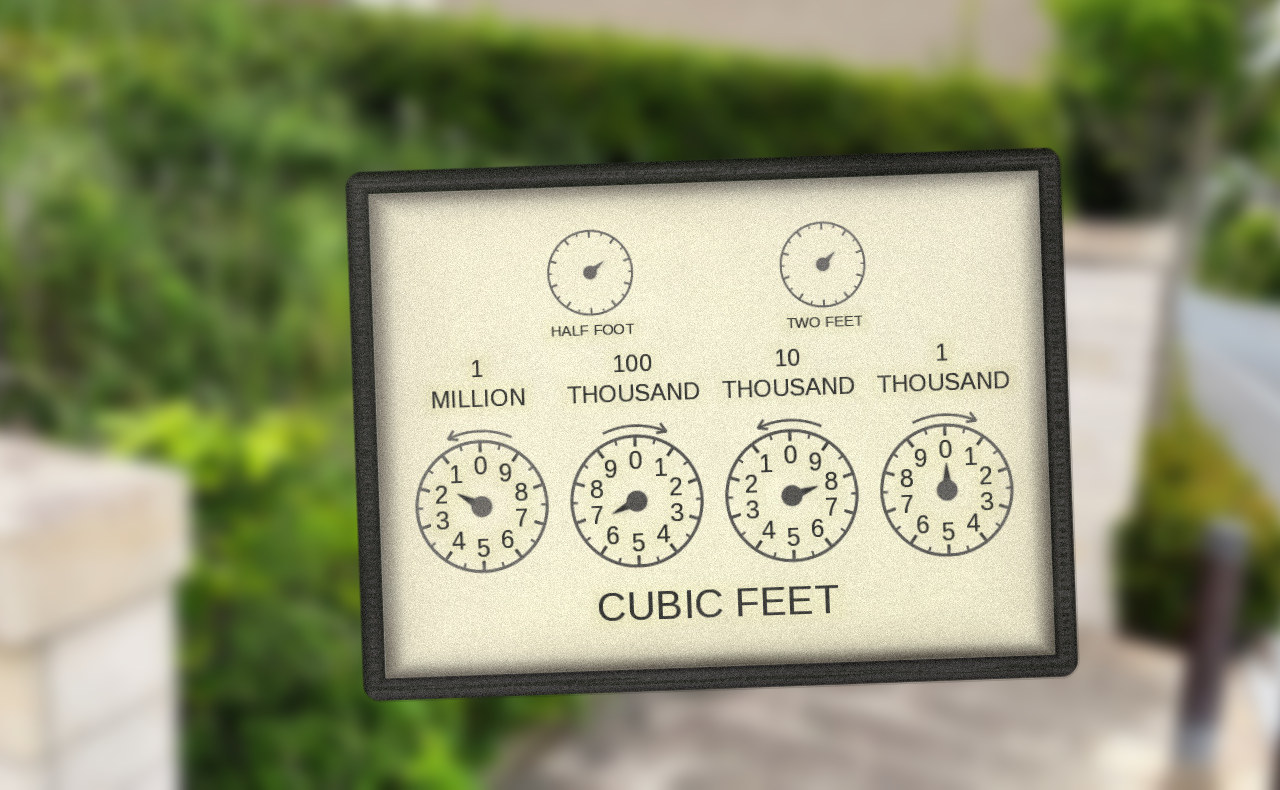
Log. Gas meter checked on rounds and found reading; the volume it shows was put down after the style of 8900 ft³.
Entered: 168000 ft³
